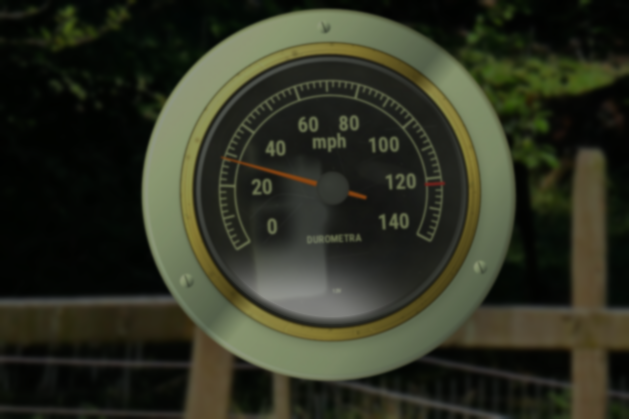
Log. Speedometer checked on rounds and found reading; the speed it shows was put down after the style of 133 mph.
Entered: 28 mph
